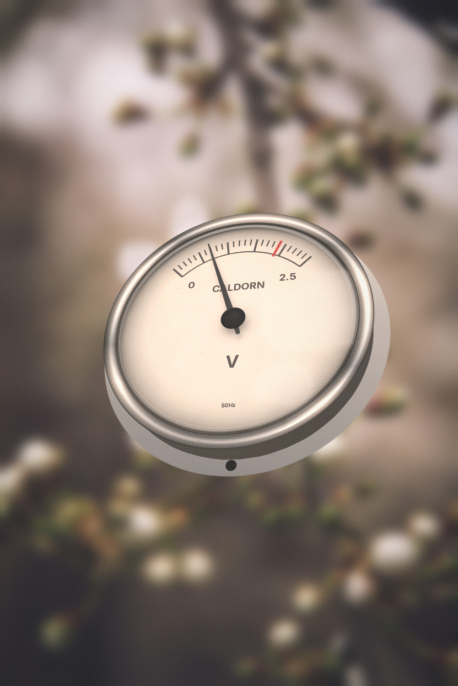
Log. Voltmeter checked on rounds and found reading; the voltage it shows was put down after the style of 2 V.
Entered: 0.7 V
